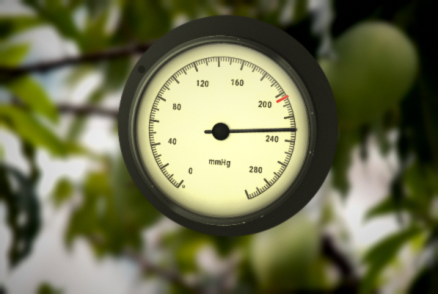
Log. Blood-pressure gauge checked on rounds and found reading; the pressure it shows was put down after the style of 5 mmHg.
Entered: 230 mmHg
